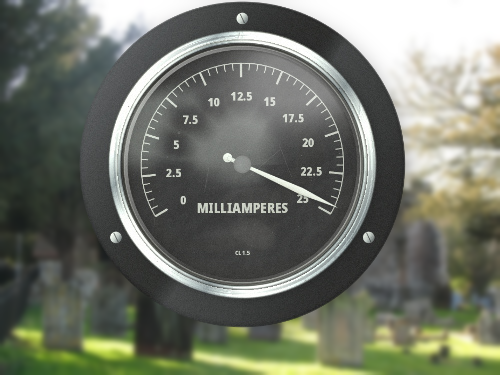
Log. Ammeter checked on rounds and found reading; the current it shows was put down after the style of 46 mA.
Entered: 24.5 mA
